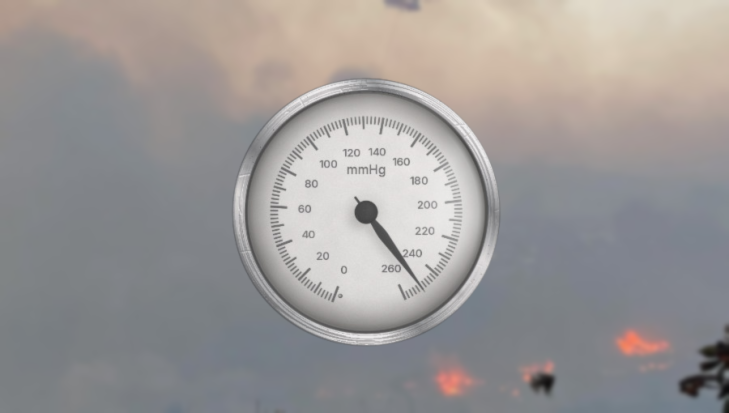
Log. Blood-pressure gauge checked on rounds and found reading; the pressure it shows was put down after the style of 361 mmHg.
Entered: 250 mmHg
